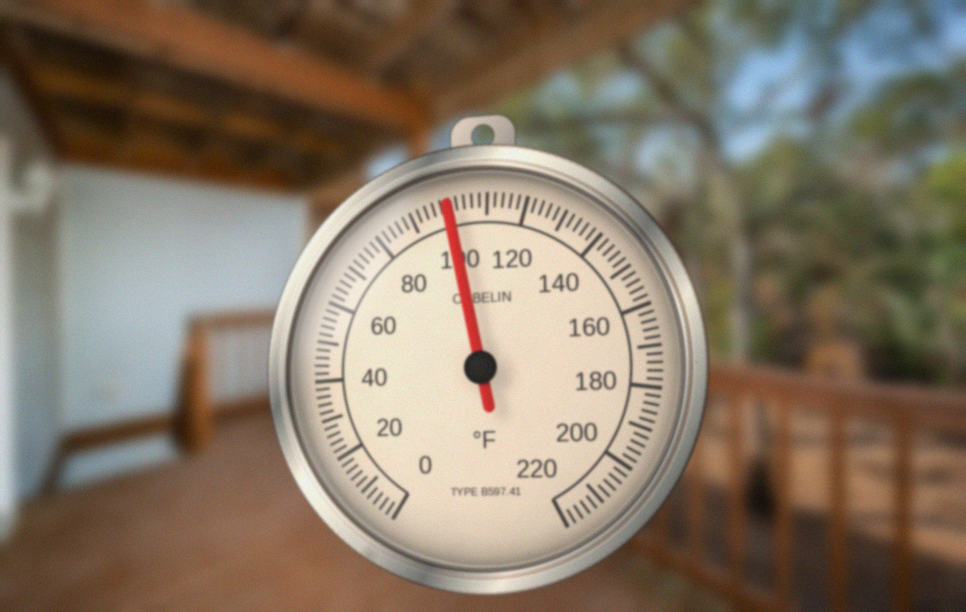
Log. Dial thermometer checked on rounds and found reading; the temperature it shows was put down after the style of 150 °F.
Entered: 100 °F
